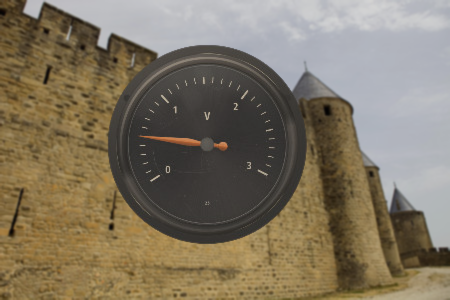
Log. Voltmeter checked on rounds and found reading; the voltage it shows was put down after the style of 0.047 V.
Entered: 0.5 V
